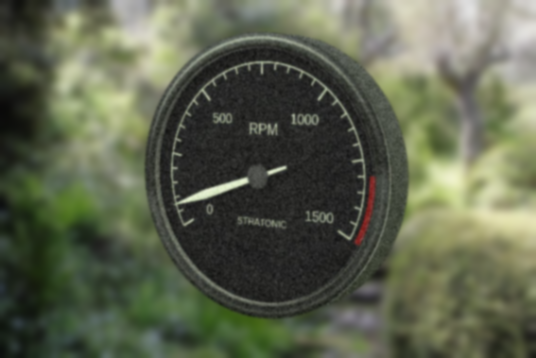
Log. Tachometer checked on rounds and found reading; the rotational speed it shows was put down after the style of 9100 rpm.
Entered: 75 rpm
